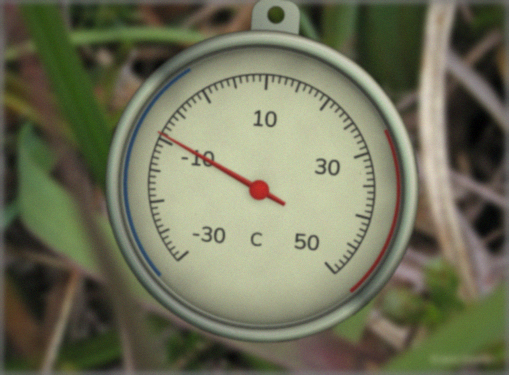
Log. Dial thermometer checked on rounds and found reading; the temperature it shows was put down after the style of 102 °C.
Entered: -9 °C
